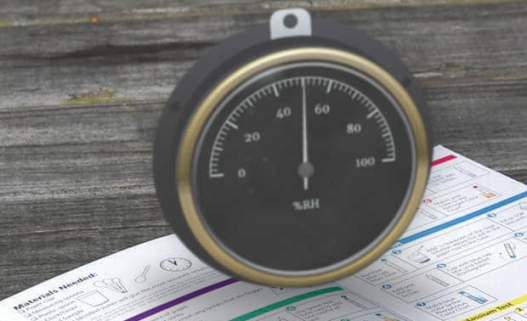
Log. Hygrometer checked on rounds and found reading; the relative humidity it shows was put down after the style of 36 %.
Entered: 50 %
